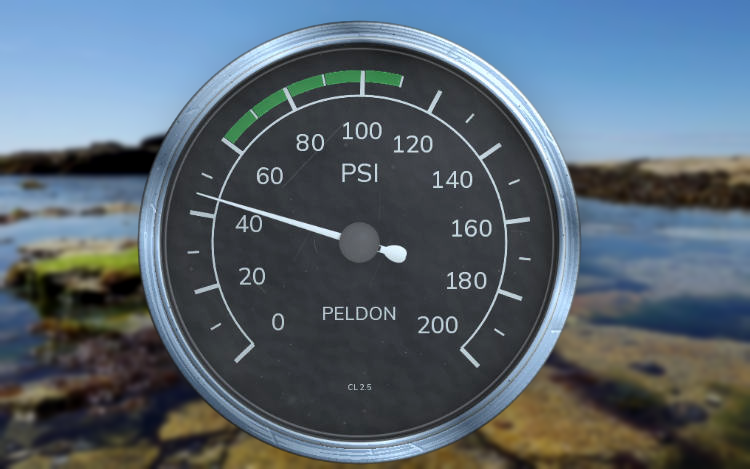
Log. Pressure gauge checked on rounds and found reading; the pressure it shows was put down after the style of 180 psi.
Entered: 45 psi
